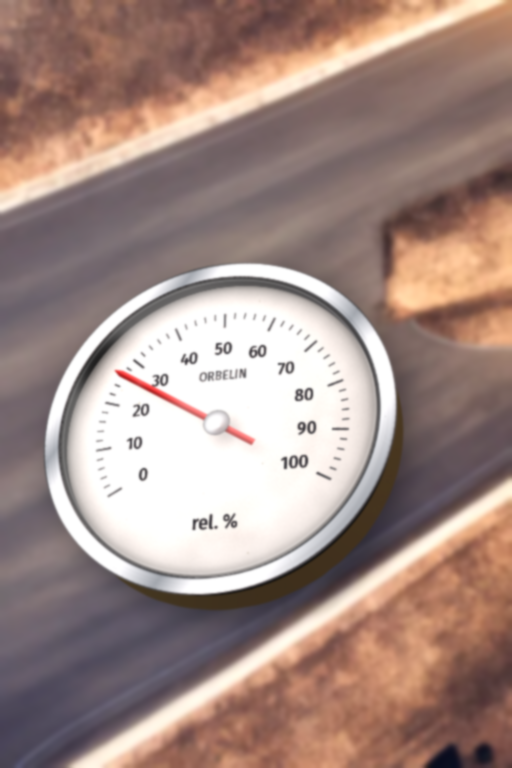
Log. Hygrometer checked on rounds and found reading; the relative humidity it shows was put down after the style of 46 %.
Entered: 26 %
